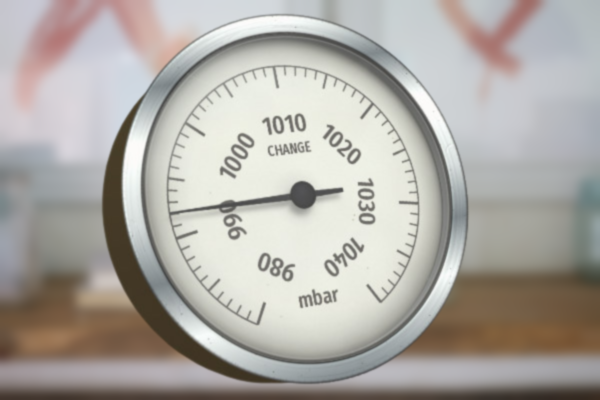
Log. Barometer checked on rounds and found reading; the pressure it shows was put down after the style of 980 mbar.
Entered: 992 mbar
